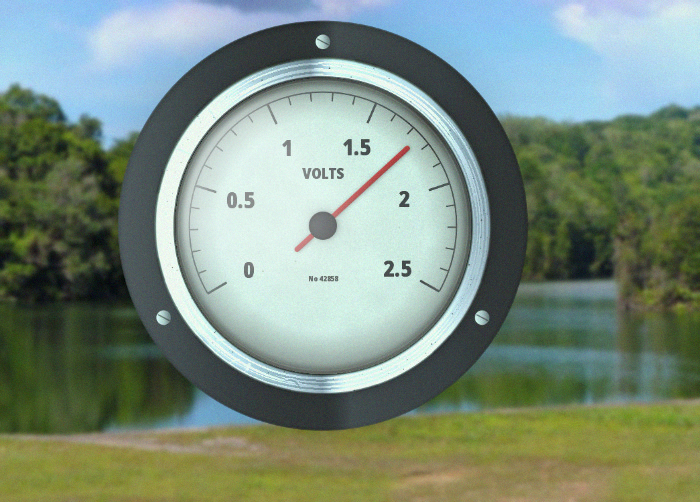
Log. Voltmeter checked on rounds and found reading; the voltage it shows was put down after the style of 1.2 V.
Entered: 1.75 V
